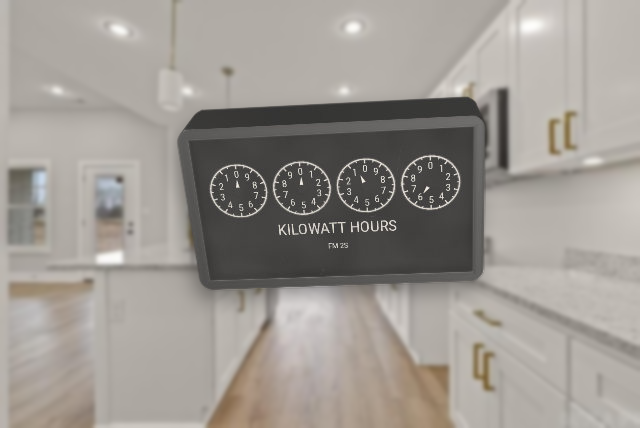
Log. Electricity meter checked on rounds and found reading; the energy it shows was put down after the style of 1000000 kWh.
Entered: 6 kWh
